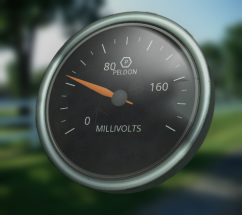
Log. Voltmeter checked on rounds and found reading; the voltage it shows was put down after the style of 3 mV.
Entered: 45 mV
